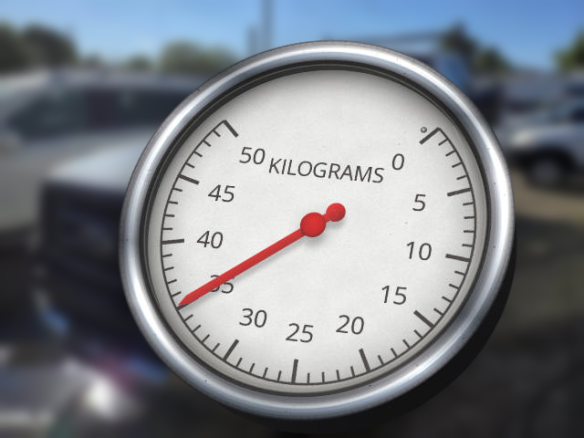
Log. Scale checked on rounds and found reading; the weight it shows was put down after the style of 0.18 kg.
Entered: 35 kg
